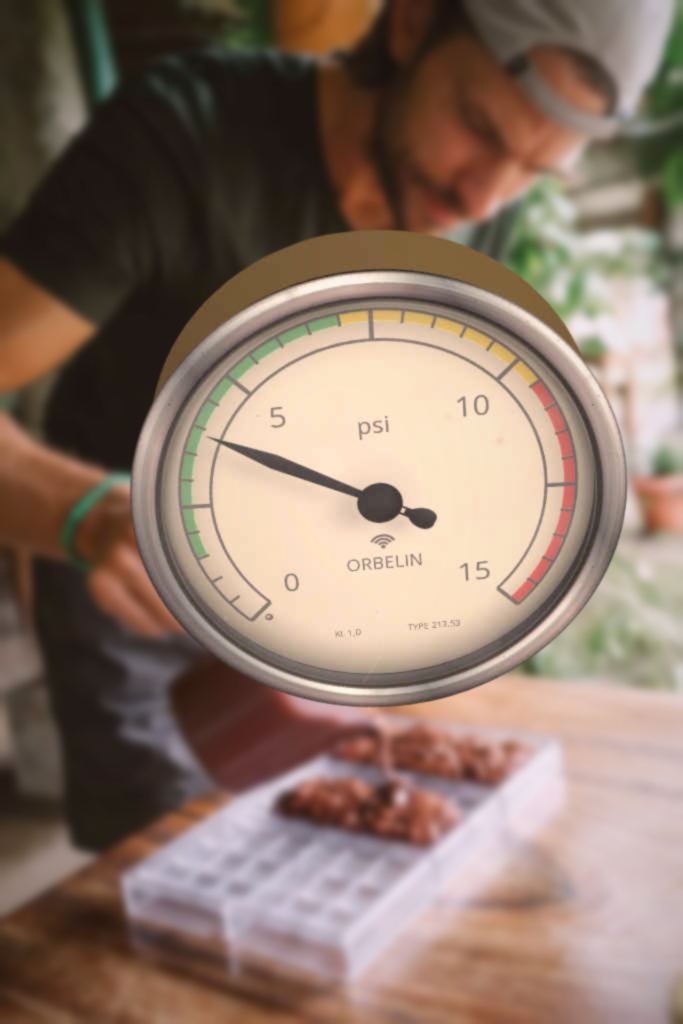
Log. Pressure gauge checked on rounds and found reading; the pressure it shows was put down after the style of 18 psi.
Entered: 4 psi
